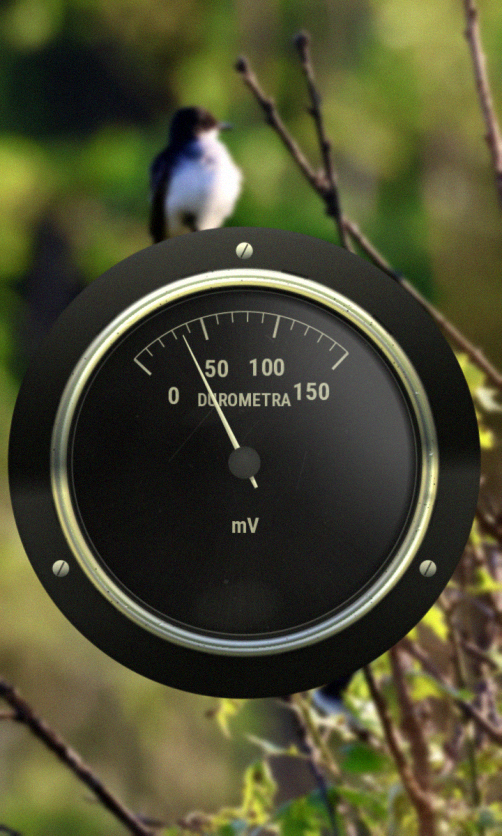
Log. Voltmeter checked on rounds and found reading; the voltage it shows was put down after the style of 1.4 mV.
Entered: 35 mV
